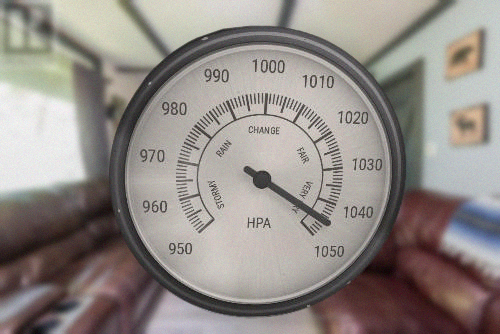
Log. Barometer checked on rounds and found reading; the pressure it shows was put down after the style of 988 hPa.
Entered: 1045 hPa
